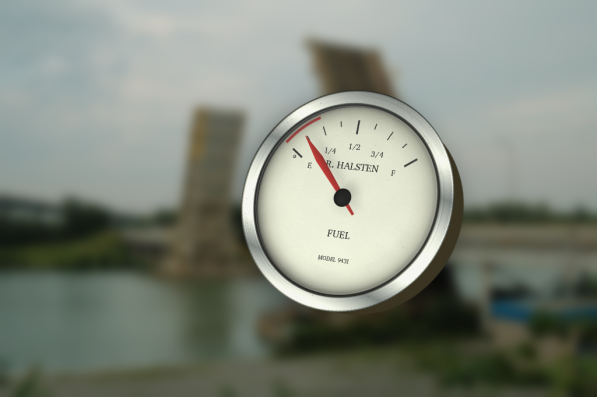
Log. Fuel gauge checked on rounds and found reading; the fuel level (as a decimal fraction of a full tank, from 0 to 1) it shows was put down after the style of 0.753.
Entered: 0.125
